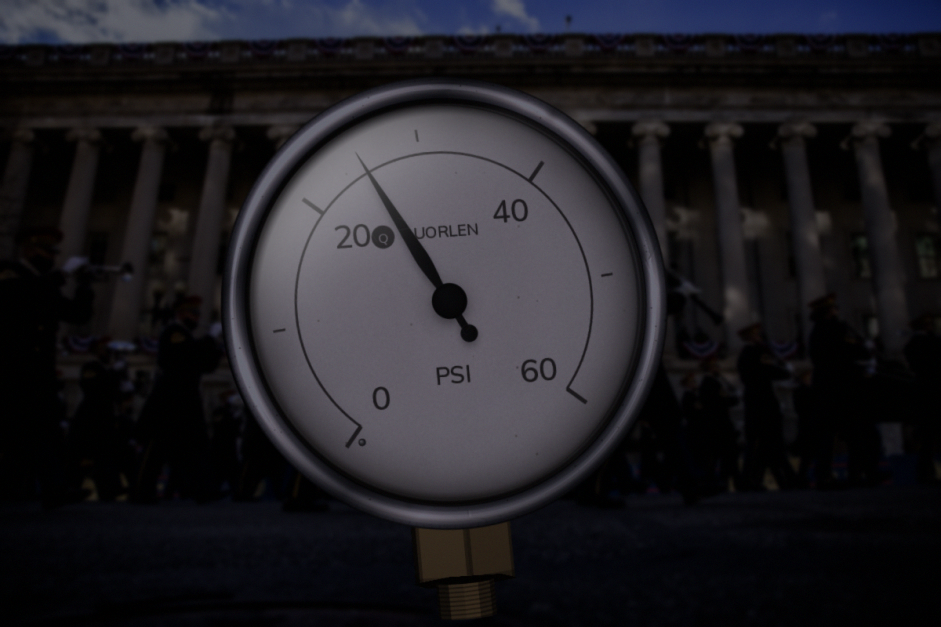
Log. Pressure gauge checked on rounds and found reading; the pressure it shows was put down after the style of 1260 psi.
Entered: 25 psi
